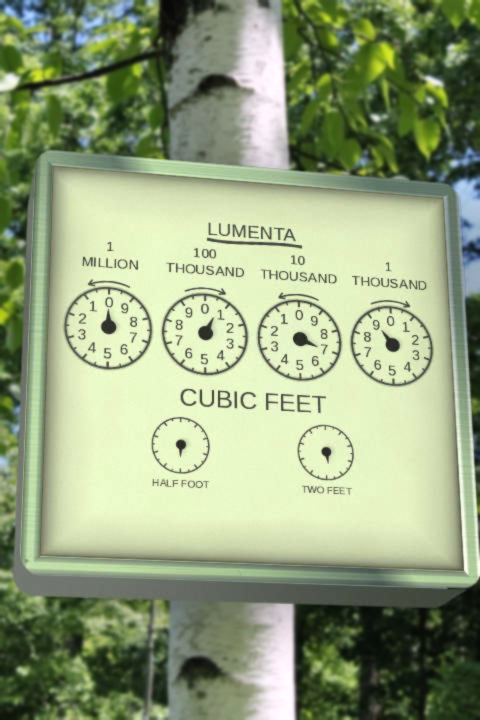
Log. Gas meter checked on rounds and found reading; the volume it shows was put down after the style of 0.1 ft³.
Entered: 6900 ft³
